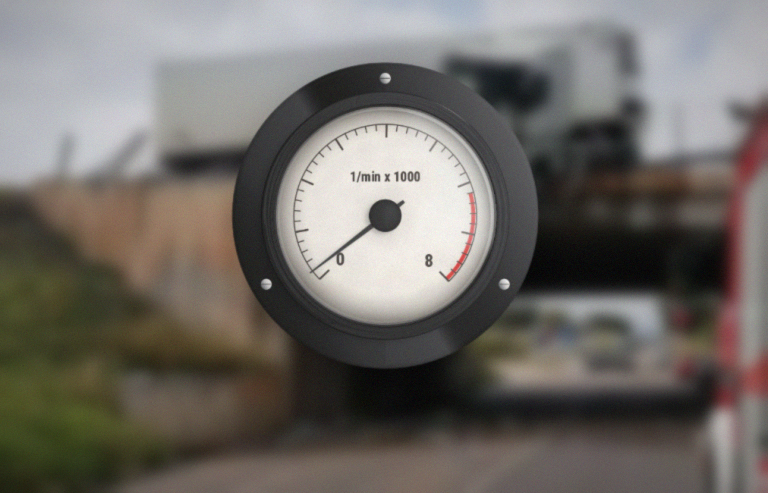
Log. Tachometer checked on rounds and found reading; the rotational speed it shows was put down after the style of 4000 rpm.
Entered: 200 rpm
